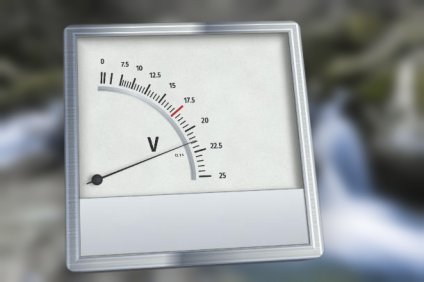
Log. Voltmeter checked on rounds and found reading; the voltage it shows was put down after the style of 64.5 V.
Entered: 21.5 V
